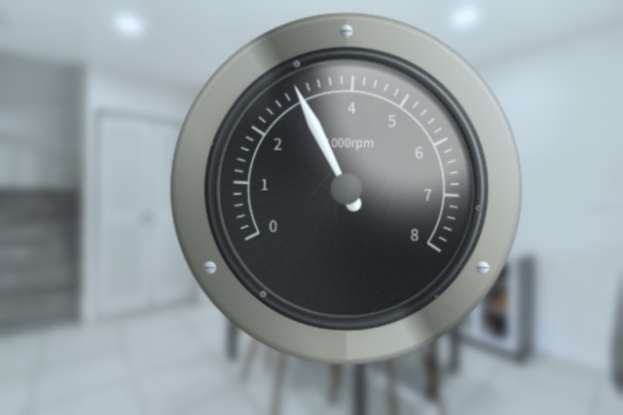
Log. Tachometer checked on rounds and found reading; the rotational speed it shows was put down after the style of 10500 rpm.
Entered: 3000 rpm
